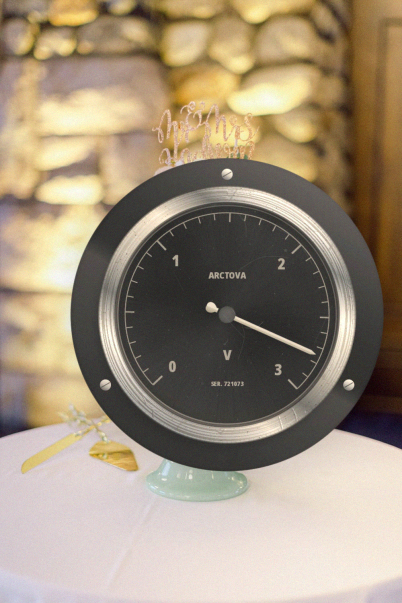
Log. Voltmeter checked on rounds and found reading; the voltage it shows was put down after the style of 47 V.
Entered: 2.75 V
